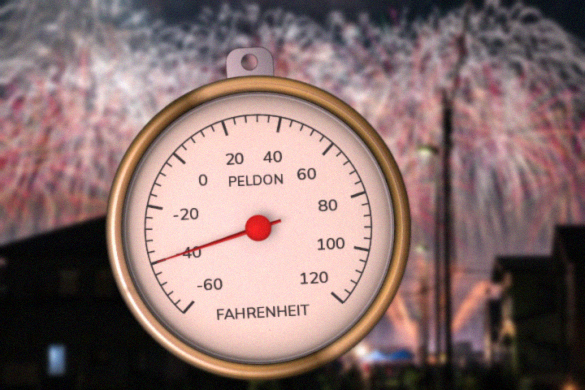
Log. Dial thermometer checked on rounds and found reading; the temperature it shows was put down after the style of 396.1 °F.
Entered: -40 °F
